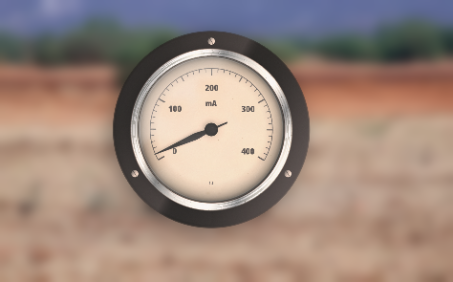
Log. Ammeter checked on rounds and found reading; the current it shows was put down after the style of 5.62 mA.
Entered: 10 mA
